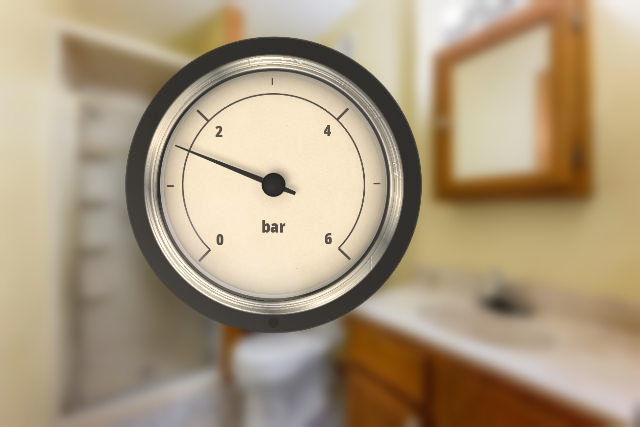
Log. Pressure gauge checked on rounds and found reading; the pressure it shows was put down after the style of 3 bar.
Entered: 1.5 bar
